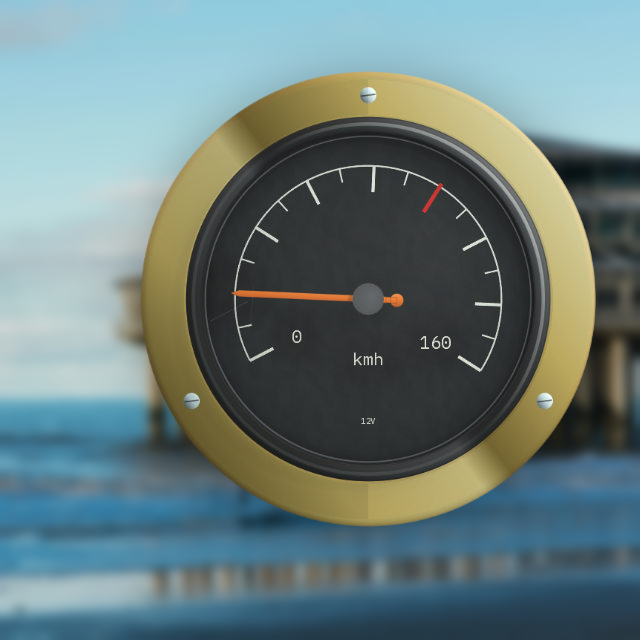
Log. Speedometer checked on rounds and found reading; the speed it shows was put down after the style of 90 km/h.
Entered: 20 km/h
